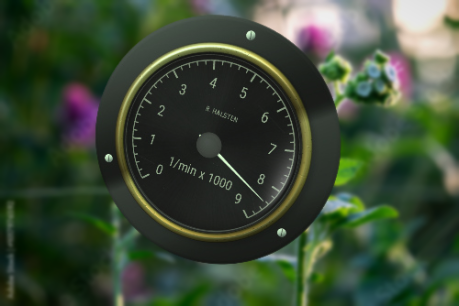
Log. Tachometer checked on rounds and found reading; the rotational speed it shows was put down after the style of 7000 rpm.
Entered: 8400 rpm
